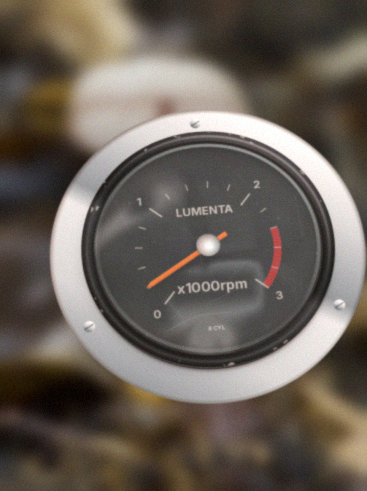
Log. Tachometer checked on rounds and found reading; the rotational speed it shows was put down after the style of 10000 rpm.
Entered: 200 rpm
